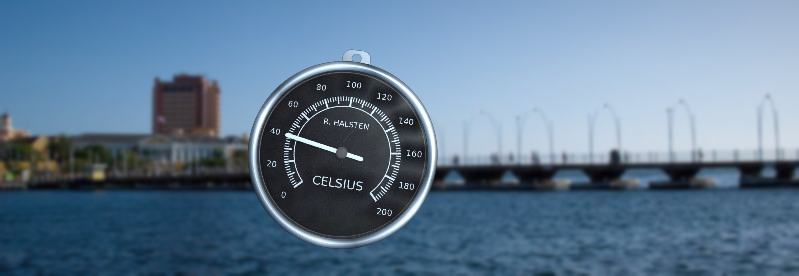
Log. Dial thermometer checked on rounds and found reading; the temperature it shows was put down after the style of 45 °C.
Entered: 40 °C
